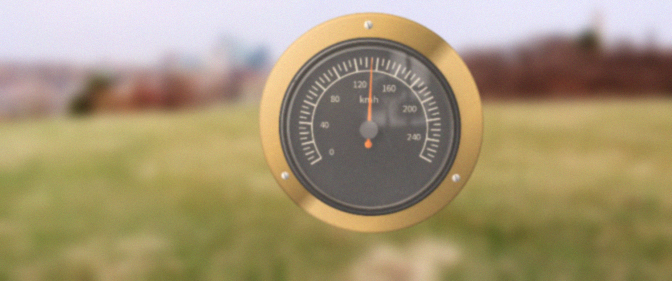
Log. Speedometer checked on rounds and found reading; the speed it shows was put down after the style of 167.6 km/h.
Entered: 135 km/h
